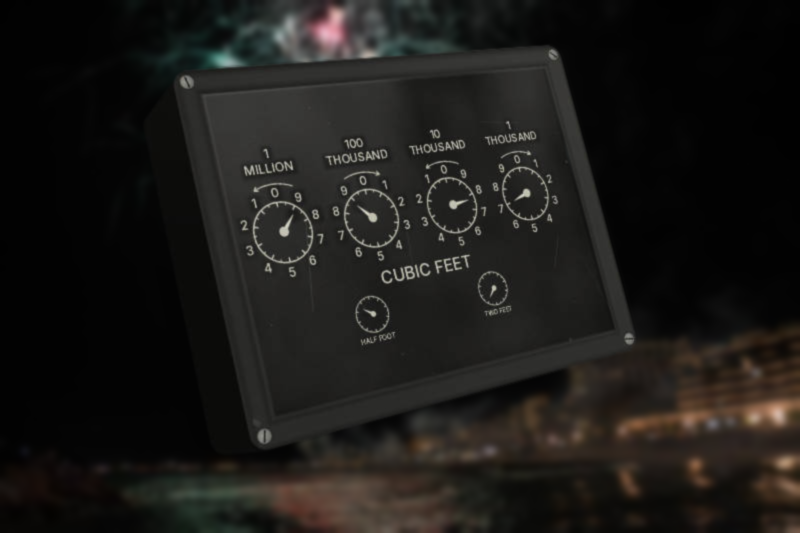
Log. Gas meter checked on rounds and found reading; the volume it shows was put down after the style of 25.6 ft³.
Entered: 887700 ft³
